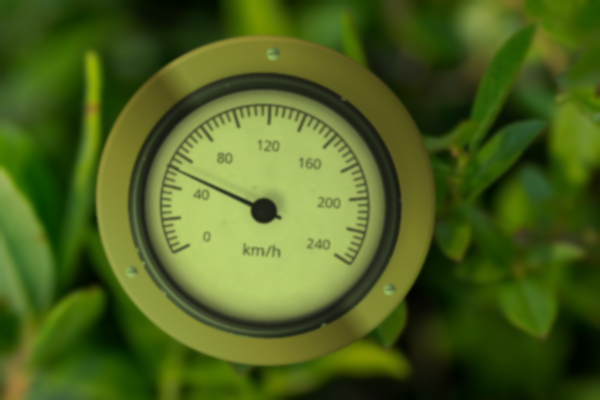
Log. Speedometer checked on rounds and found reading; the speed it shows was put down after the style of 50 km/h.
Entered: 52 km/h
